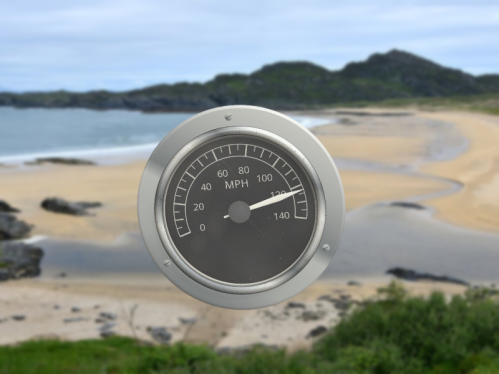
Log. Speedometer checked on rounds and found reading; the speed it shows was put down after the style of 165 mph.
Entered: 122.5 mph
